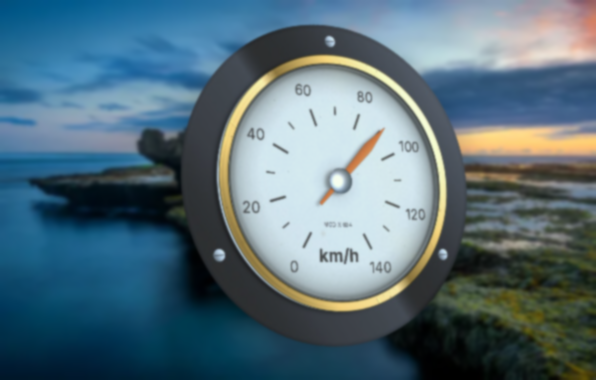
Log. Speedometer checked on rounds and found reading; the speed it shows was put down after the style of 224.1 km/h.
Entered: 90 km/h
